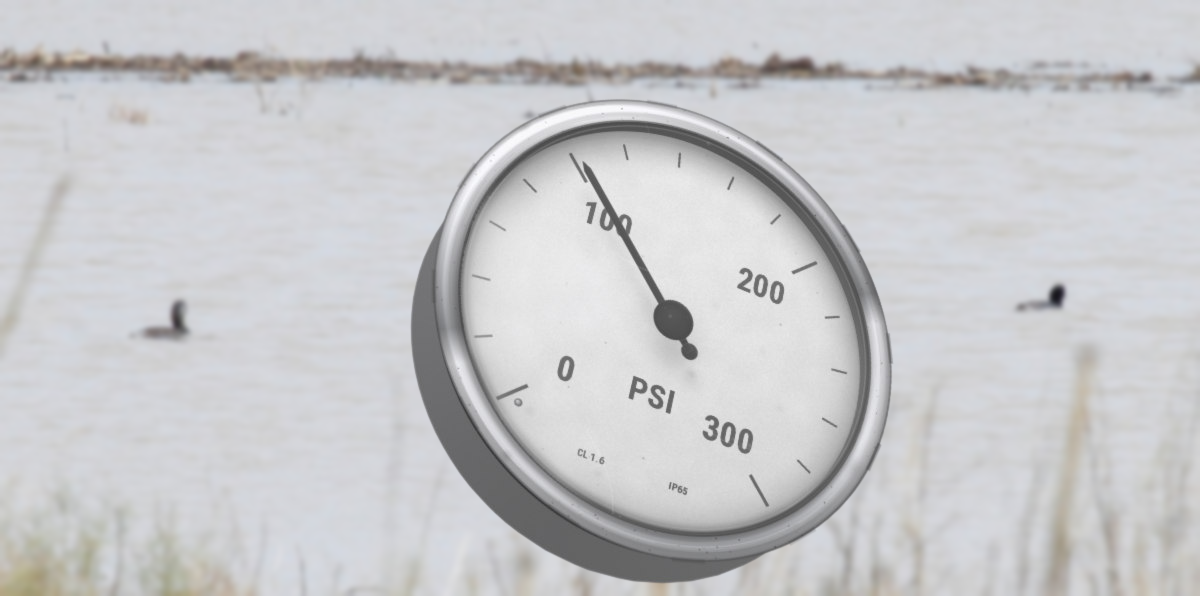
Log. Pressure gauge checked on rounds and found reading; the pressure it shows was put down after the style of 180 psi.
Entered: 100 psi
